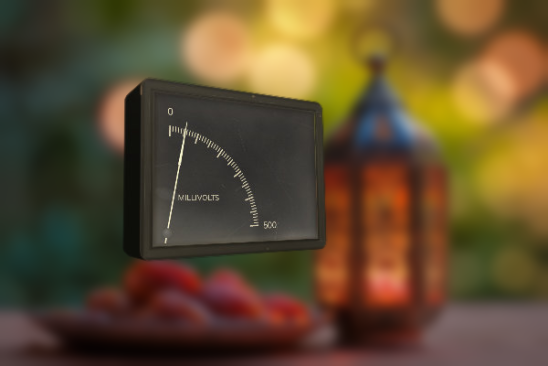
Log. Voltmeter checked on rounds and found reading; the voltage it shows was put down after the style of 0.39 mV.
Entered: 50 mV
